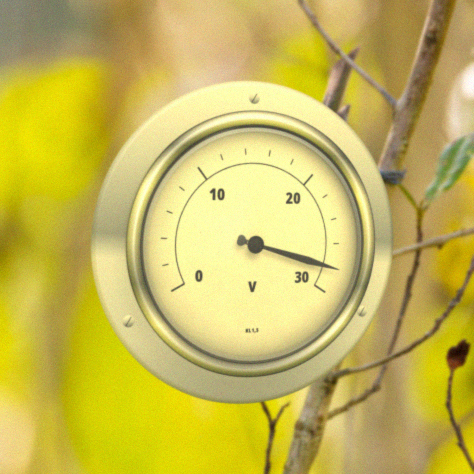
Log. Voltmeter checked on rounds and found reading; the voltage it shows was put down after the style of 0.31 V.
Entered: 28 V
